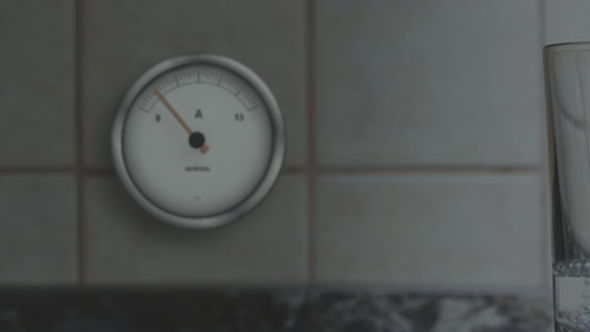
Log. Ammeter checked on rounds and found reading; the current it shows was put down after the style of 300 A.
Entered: 2.5 A
